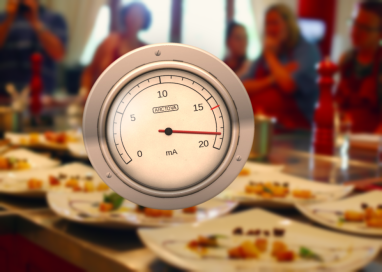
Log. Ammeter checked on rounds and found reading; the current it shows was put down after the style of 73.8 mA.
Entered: 18.5 mA
